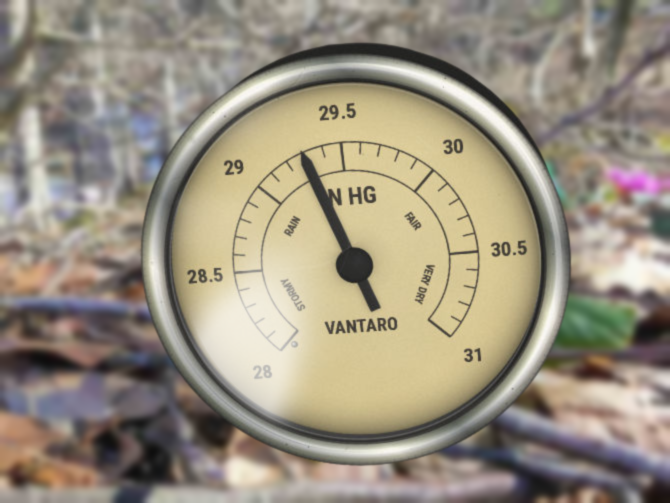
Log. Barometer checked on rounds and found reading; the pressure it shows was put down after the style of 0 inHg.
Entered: 29.3 inHg
